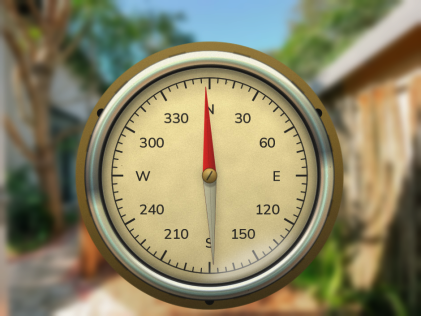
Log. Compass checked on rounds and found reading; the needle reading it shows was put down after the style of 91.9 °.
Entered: 357.5 °
